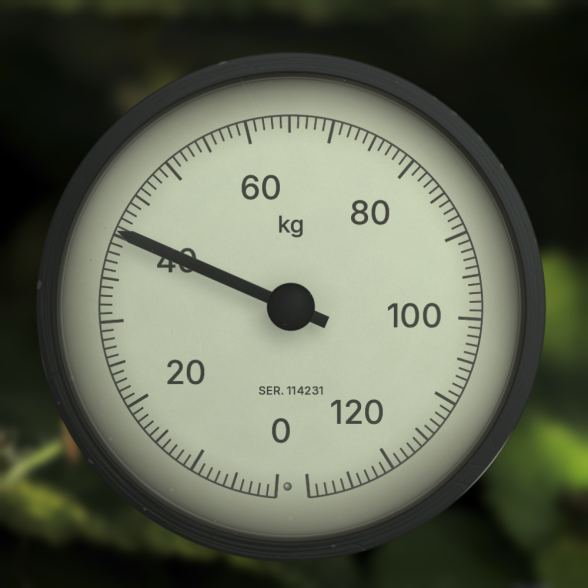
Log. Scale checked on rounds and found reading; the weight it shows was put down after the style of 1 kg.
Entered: 40.5 kg
